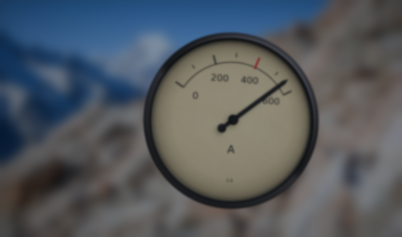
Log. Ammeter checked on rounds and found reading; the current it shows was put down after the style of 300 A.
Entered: 550 A
